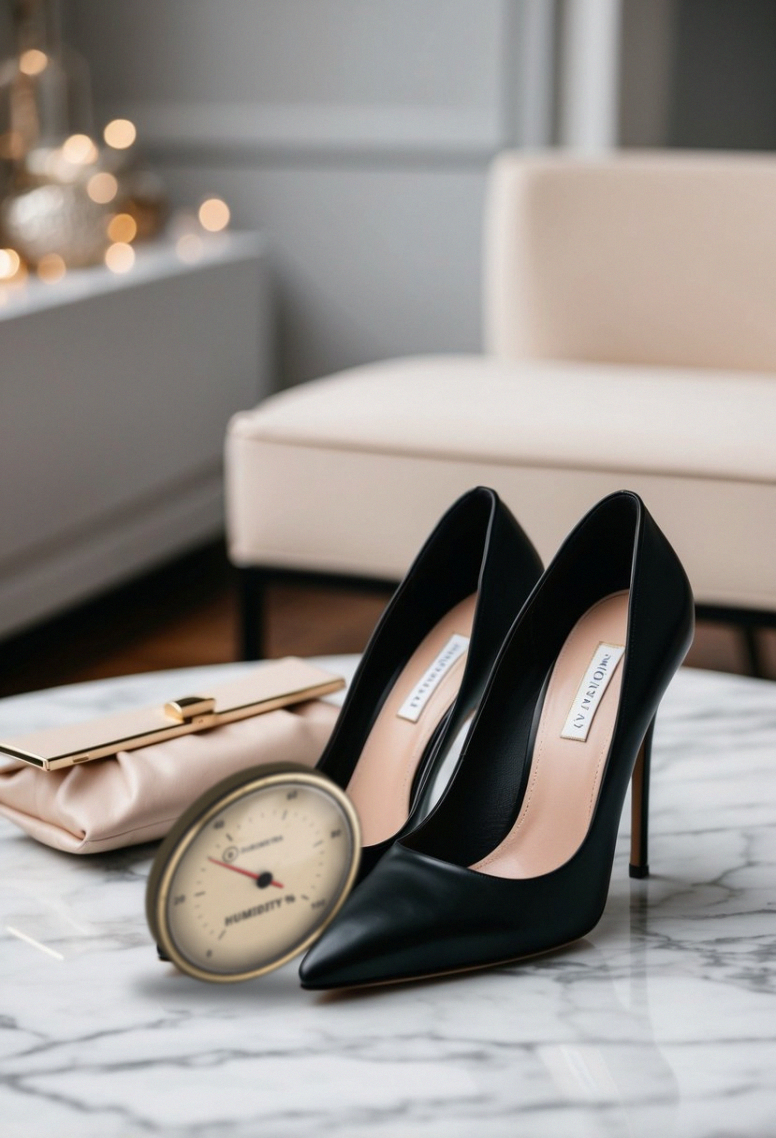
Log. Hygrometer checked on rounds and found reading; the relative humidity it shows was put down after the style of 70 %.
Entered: 32 %
